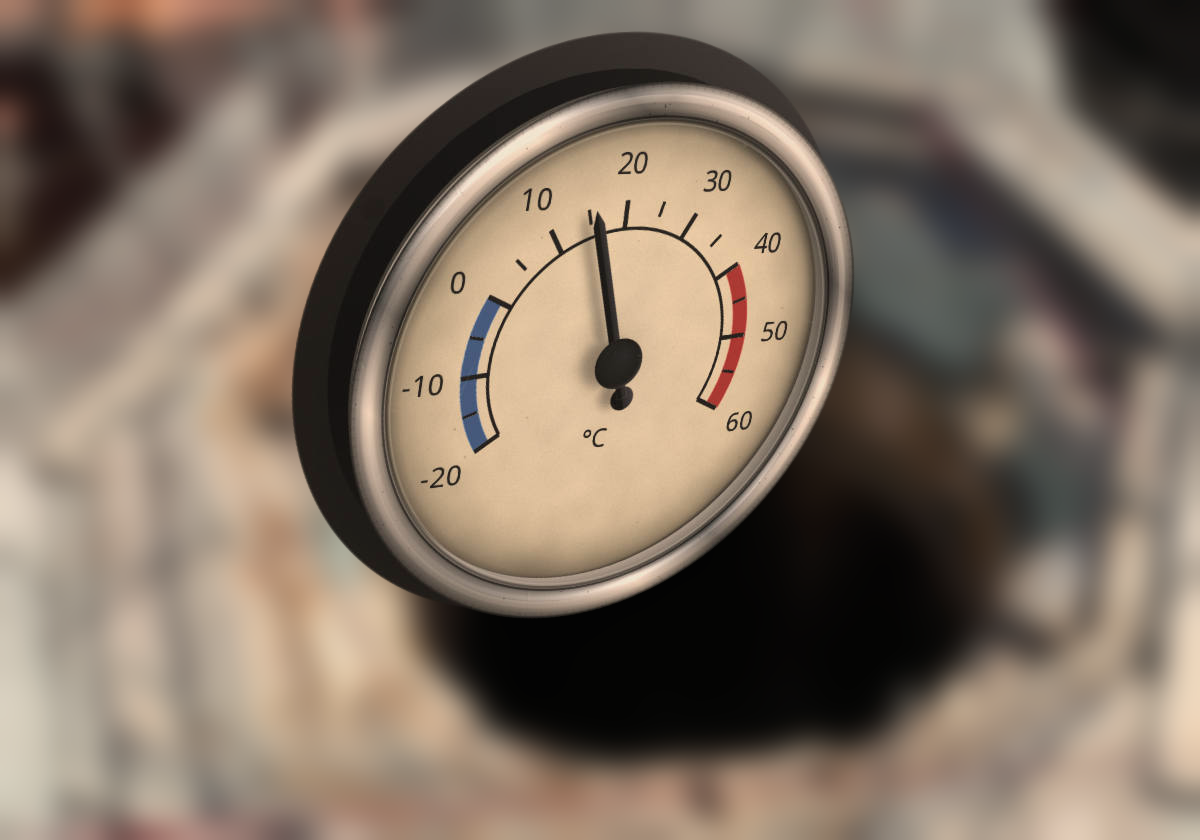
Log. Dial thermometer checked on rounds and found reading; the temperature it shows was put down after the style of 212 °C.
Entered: 15 °C
